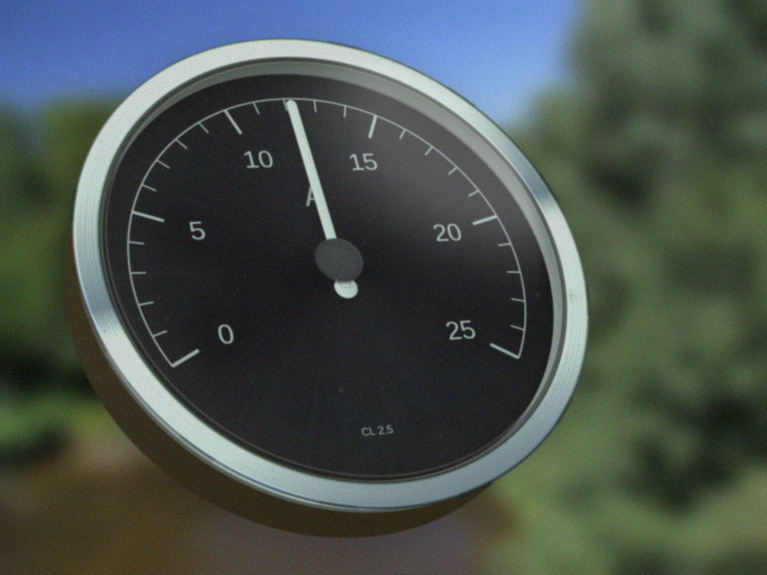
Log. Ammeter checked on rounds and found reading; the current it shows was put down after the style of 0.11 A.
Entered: 12 A
